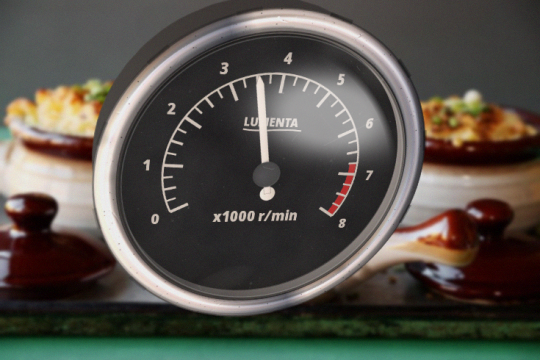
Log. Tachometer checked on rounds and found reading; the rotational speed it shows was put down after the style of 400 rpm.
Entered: 3500 rpm
